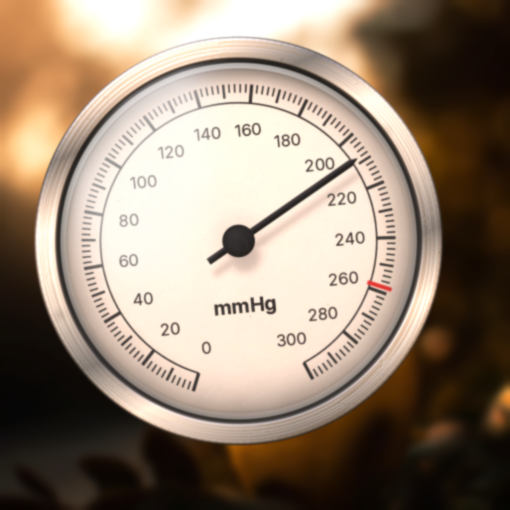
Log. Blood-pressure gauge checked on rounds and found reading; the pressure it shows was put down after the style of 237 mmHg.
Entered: 208 mmHg
